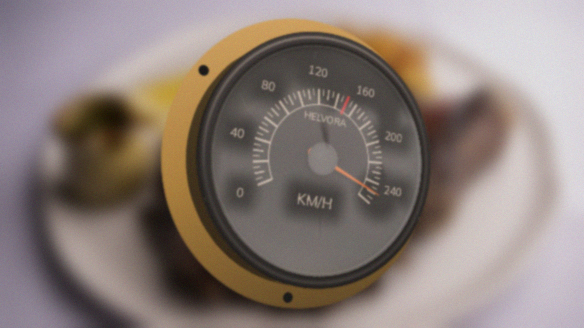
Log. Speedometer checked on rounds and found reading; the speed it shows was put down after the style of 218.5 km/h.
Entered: 250 km/h
